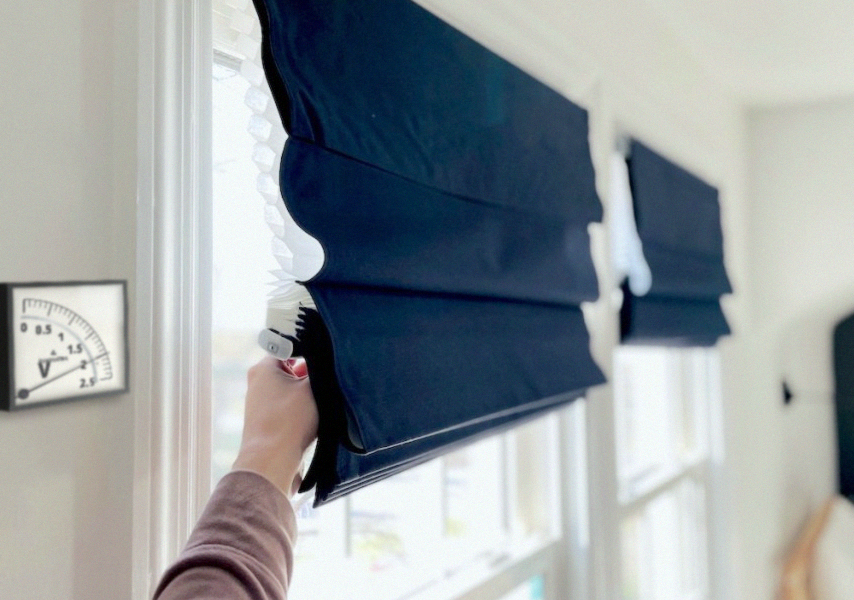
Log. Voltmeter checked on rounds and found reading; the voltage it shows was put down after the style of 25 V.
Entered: 2 V
